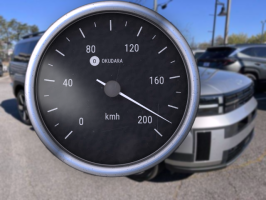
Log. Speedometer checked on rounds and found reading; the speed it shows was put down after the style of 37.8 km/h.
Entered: 190 km/h
